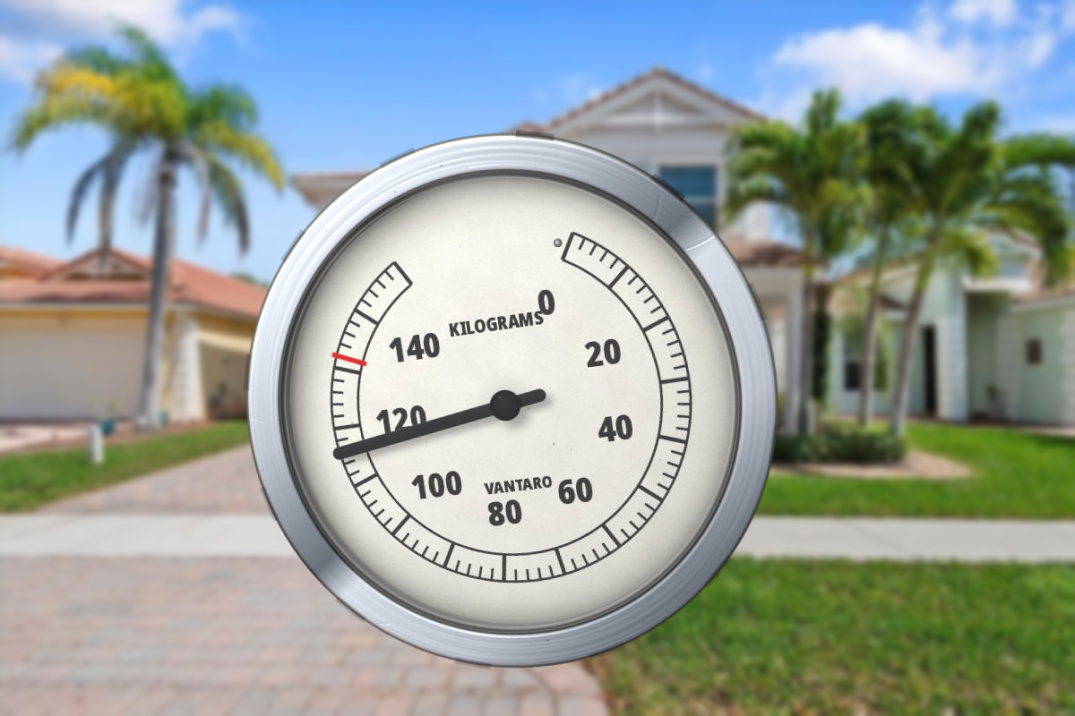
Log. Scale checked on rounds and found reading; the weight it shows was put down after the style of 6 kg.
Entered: 116 kg
